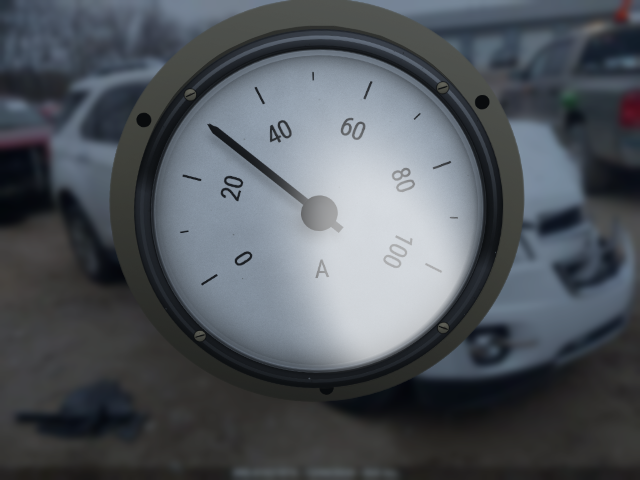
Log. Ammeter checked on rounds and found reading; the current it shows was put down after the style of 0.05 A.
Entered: 30 A
